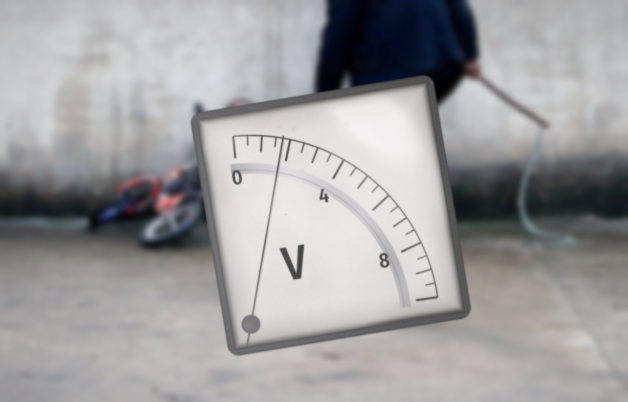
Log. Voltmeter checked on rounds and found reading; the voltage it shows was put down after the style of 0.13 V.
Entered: 1.75 V
